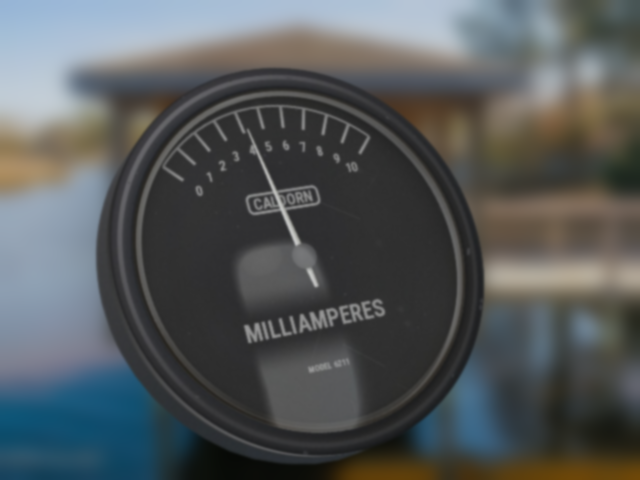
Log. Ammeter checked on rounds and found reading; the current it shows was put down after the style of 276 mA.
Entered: 4 mA
